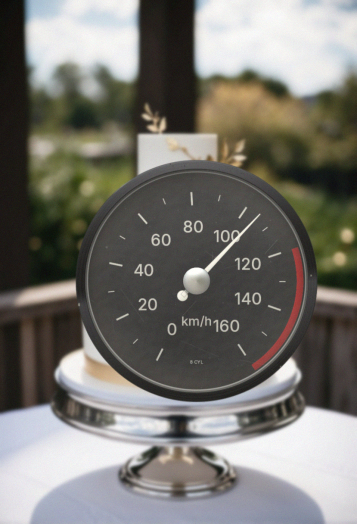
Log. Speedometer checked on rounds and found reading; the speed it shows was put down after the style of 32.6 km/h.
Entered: 105 km/h
